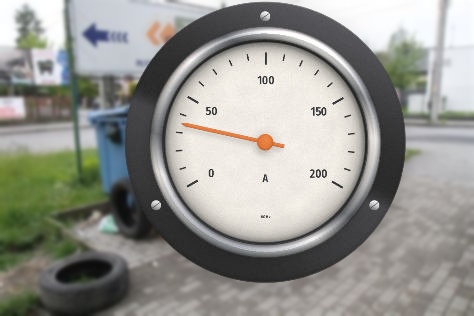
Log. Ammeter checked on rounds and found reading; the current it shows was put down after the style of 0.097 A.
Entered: 35 A
